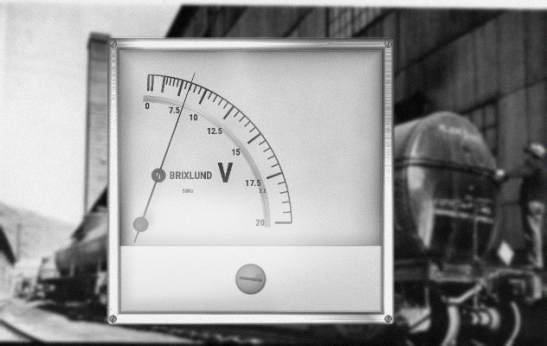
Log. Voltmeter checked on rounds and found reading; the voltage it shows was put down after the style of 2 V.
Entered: 8.5 V
